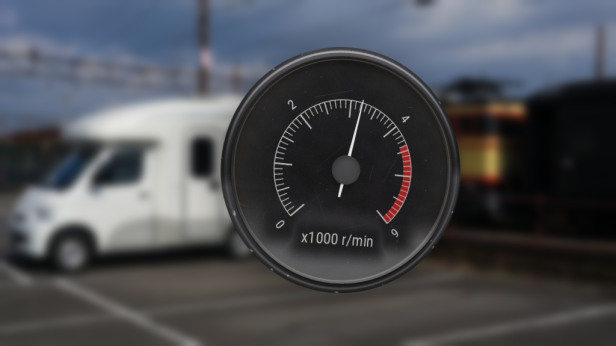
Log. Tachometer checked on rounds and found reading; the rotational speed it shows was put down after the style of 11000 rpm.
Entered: 3200 rpm
